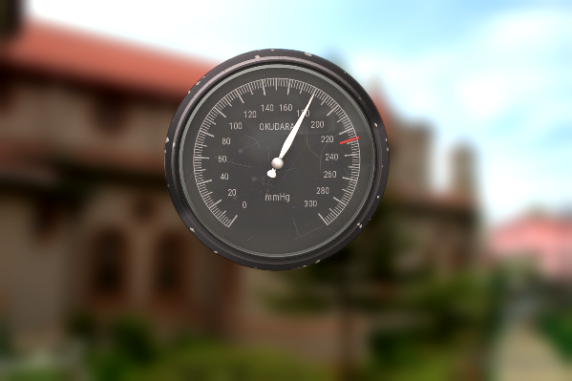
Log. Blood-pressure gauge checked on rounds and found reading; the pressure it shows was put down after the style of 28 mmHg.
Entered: 180 mmHg
